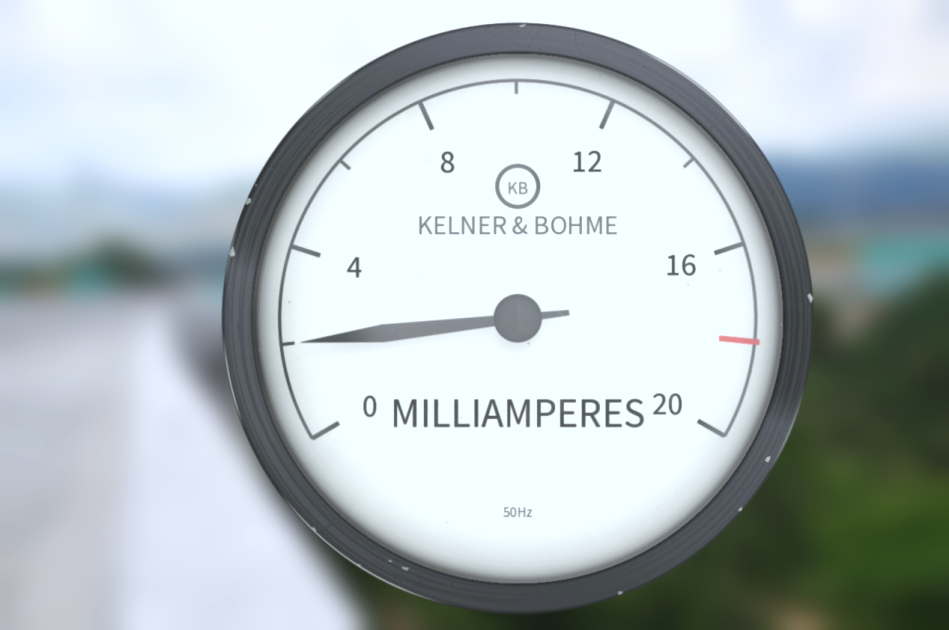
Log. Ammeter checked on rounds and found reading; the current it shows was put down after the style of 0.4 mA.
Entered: 2 mA
